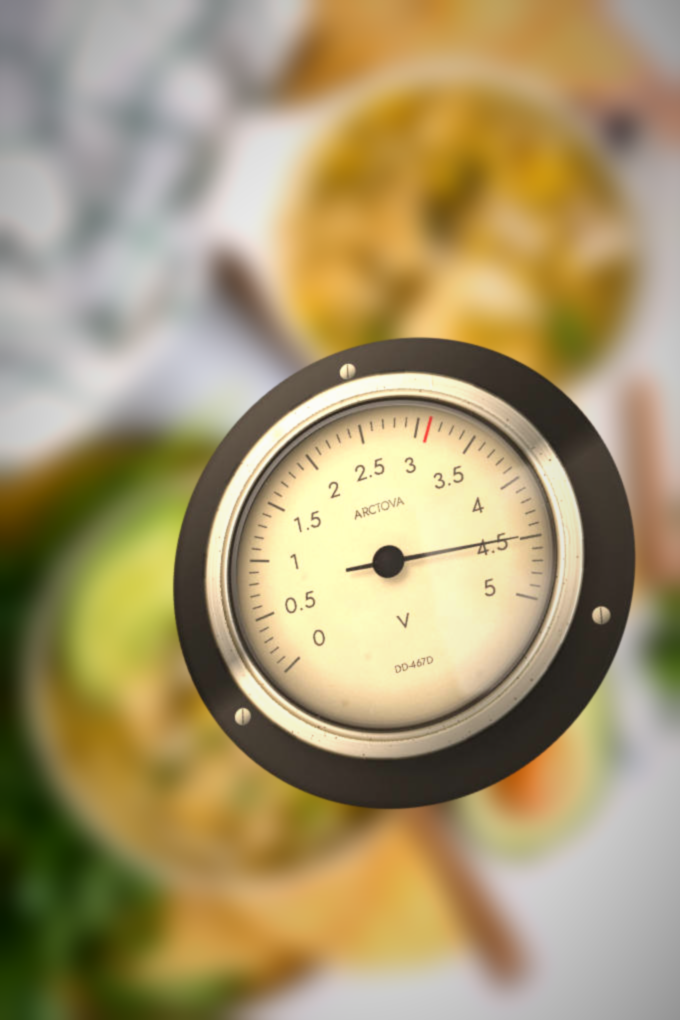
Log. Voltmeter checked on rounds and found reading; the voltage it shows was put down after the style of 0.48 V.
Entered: 4.5 V
